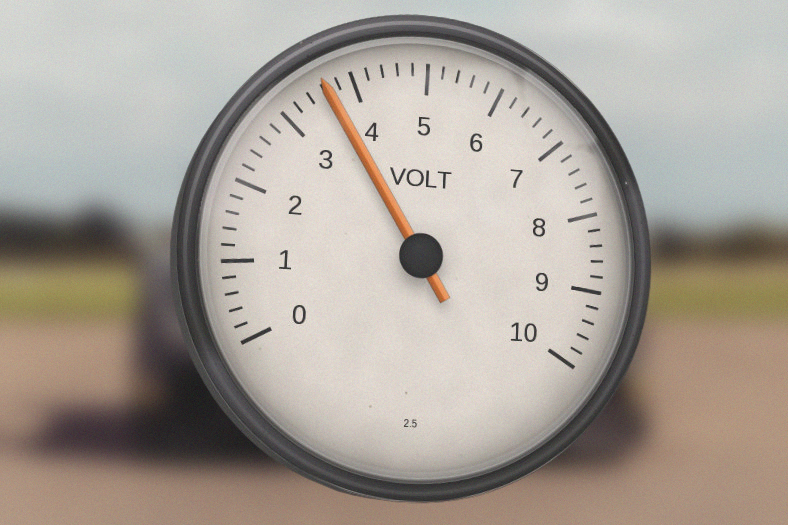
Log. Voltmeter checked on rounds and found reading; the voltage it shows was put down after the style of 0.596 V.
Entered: 3.6 V
